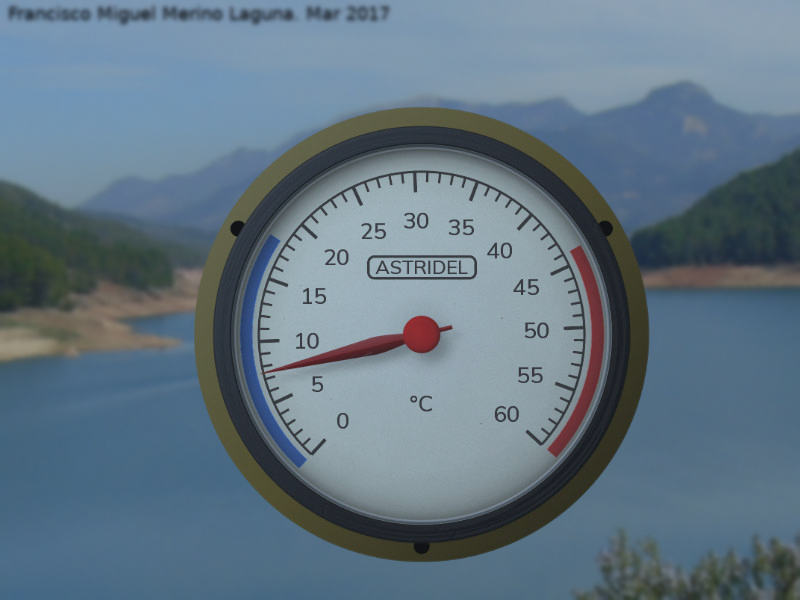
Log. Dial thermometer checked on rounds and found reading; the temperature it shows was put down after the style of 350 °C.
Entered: 7.5 °C
